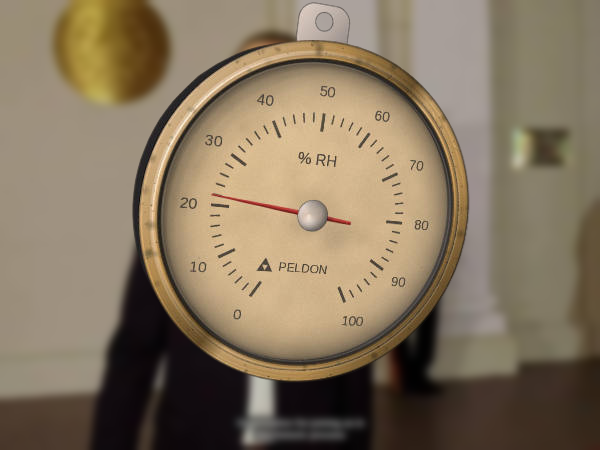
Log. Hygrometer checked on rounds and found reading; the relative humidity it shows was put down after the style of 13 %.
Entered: 22 %
